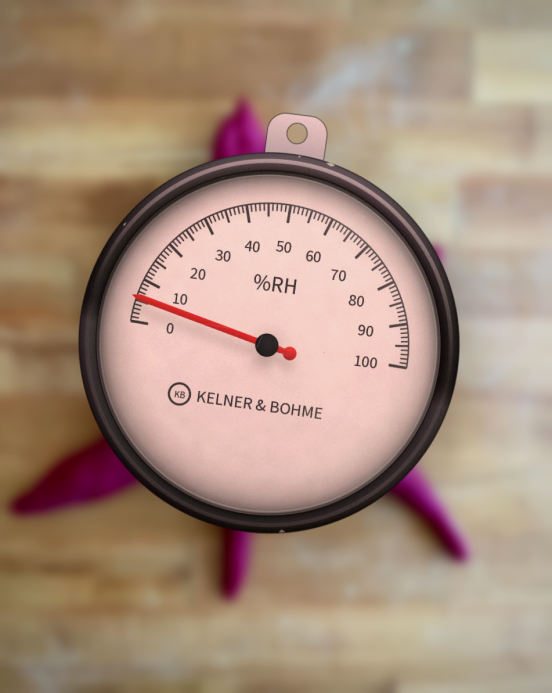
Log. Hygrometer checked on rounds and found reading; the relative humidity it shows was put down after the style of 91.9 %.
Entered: 6 %
